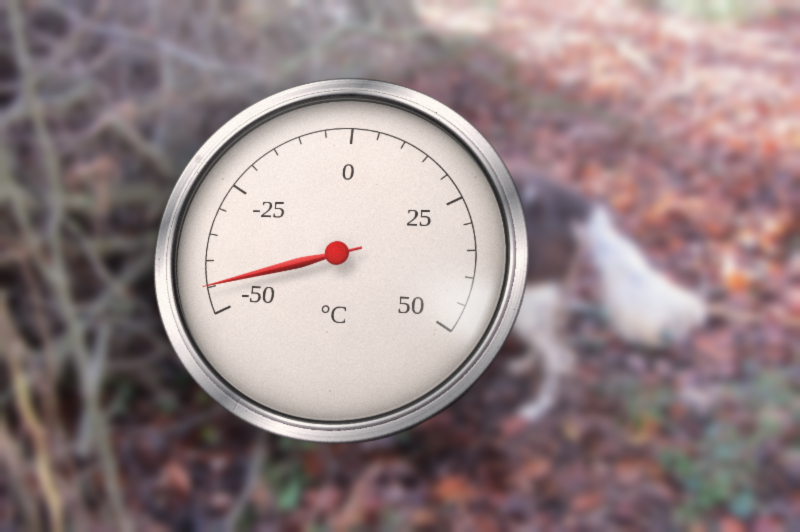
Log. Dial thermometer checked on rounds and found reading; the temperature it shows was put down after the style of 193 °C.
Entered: -45 °C
